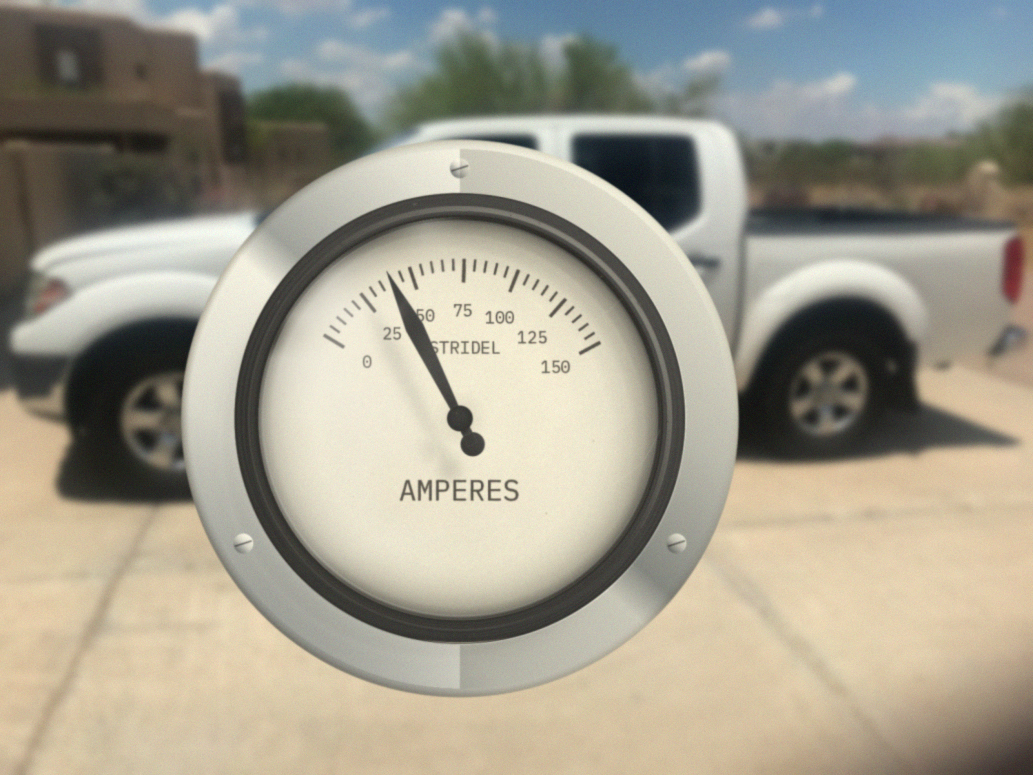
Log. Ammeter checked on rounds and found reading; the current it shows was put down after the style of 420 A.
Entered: 40 A
